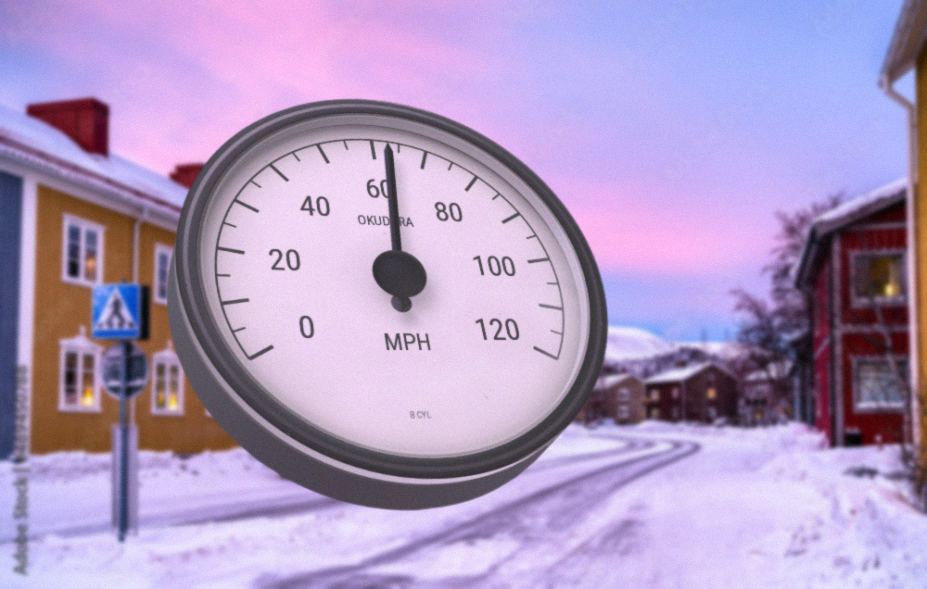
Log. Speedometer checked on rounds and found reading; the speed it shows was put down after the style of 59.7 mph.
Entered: 62.5 mph
